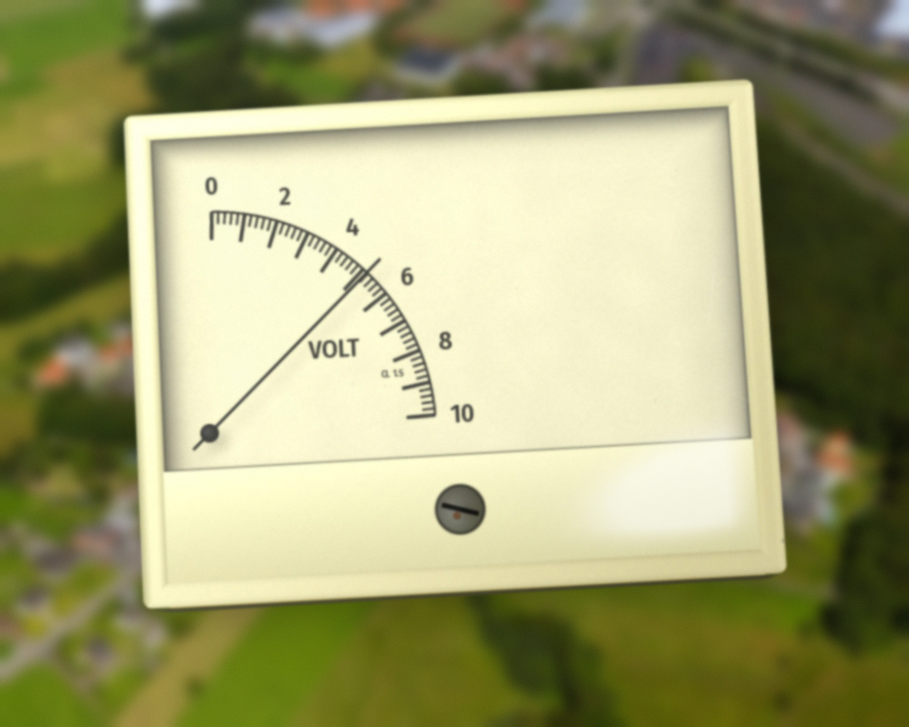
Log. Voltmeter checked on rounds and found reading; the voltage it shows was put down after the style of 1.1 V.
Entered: 5.2 V
